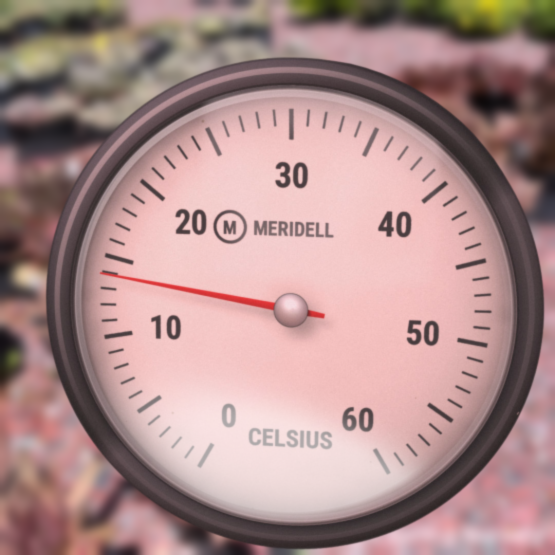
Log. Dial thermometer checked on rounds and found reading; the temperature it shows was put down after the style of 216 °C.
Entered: 14 °C
